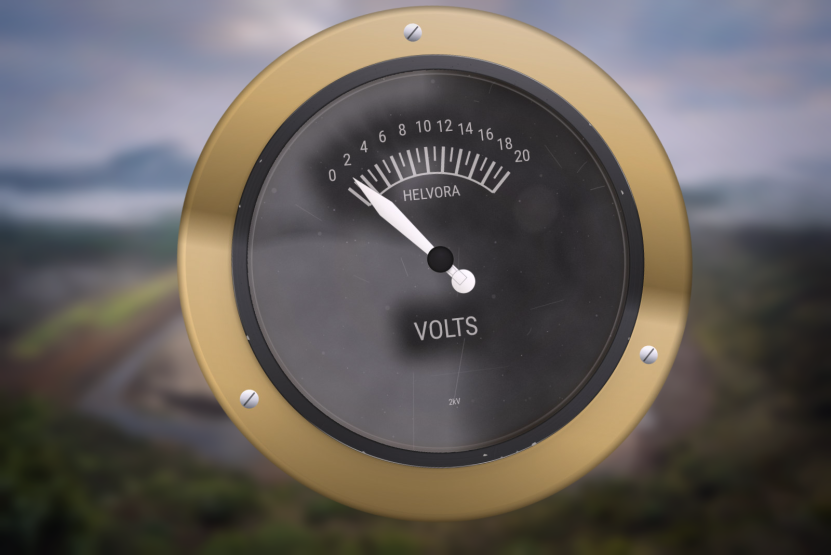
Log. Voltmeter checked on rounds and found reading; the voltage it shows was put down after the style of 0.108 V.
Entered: 1 V
